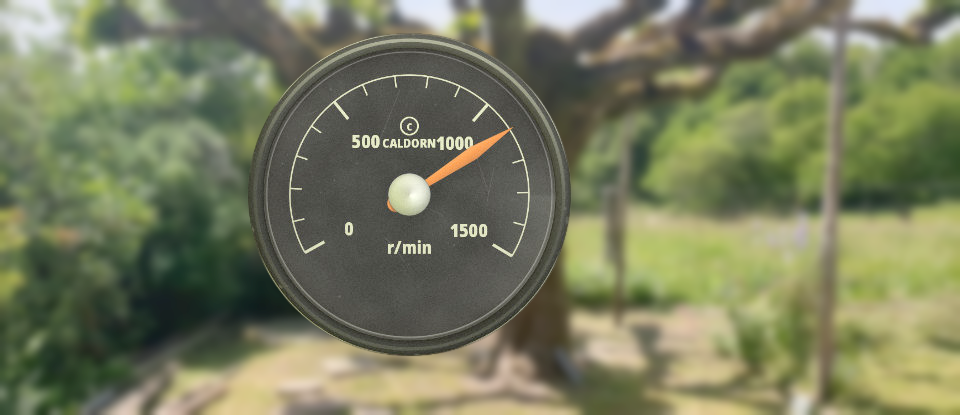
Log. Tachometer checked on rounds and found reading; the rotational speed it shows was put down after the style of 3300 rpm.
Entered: 1100 rpm
